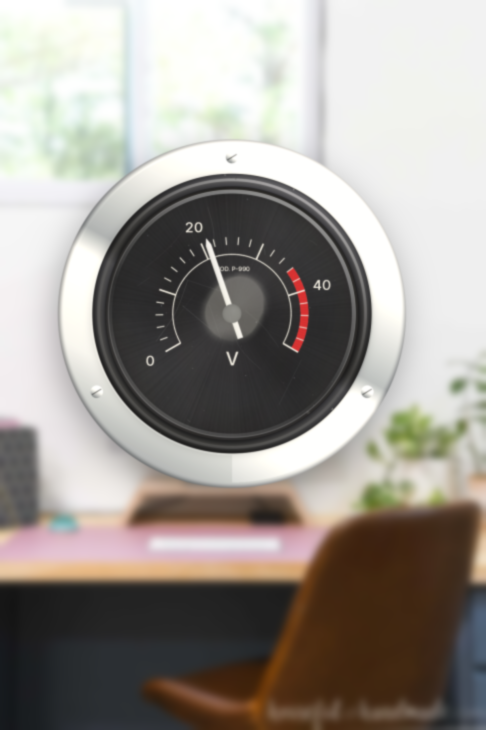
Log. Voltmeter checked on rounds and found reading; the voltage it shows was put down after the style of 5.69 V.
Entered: 21 V
